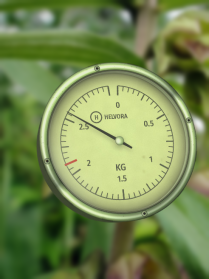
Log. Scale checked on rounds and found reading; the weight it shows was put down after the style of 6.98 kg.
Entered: 2.55 kg
